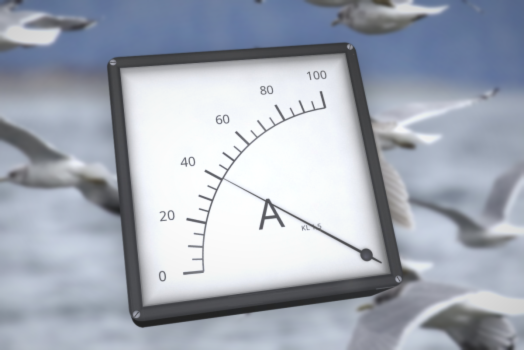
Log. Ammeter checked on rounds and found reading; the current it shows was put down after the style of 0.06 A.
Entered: 40 A
